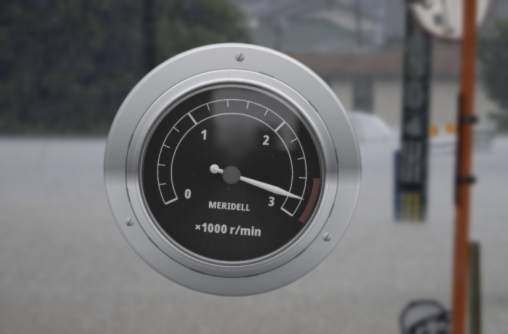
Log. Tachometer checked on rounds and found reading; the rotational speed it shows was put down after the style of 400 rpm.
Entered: 2800 rpm
